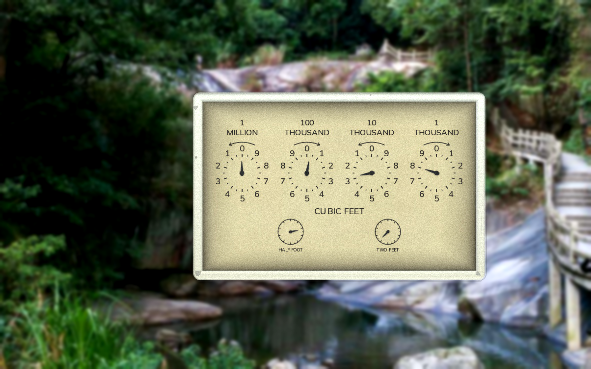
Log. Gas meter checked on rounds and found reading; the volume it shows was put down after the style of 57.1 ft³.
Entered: 2800 ft³
